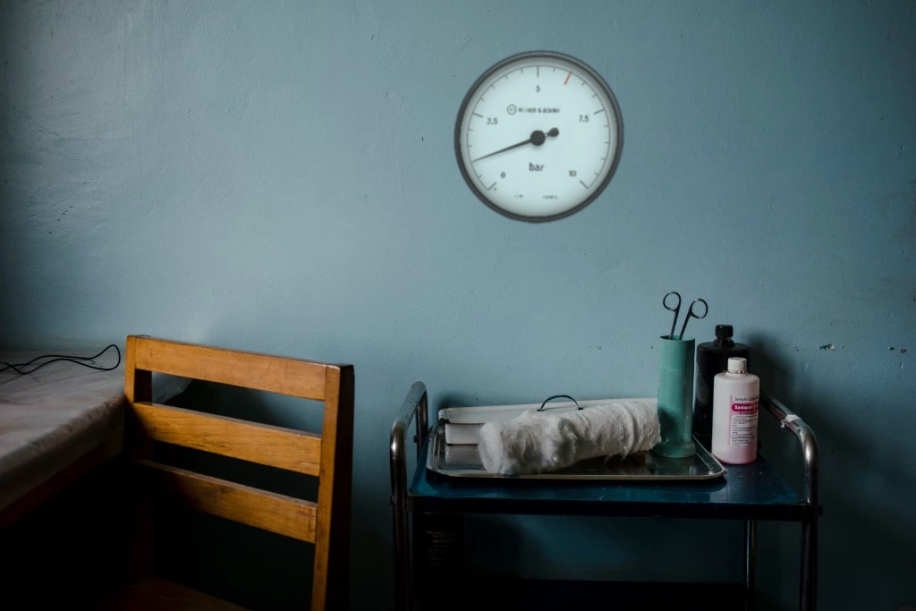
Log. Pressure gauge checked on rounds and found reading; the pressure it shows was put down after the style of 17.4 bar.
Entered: 1 bar
